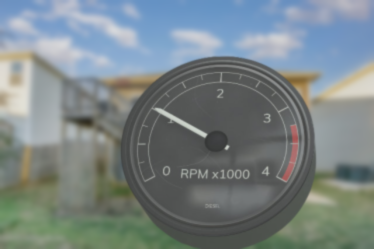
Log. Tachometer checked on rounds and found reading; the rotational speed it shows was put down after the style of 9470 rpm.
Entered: 1000 rpm
